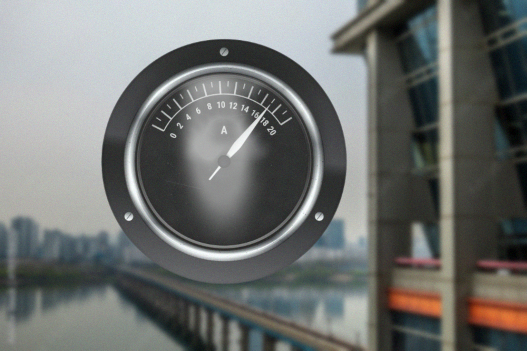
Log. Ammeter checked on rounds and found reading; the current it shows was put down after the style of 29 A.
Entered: 17 A
